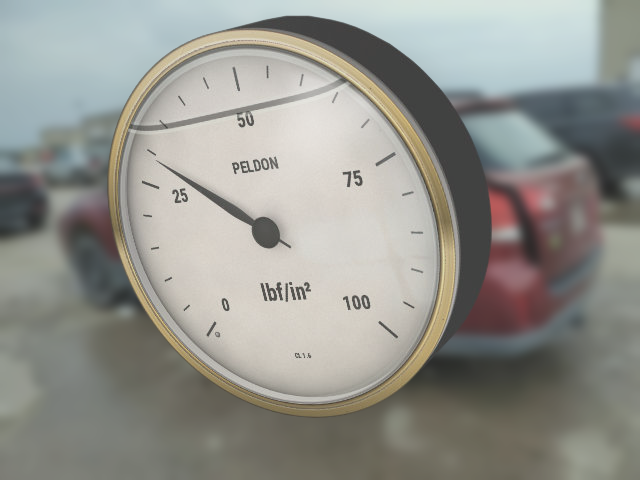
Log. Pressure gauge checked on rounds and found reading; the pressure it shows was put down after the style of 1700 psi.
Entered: 30 psi
